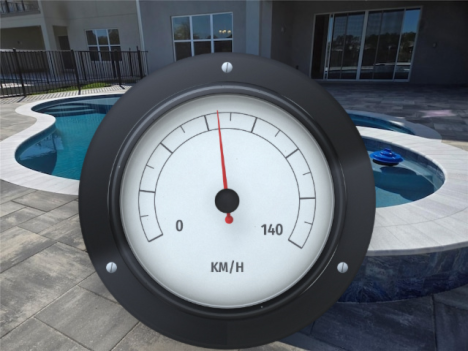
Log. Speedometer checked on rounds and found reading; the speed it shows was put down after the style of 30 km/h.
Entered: 65 km/h
